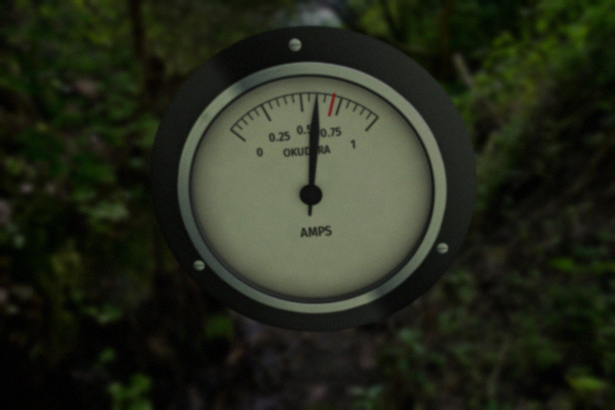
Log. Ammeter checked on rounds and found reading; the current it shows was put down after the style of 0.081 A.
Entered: 0.6 A
